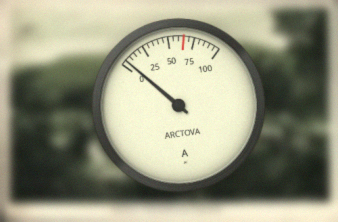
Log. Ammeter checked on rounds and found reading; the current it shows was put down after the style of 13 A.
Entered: 5 A
